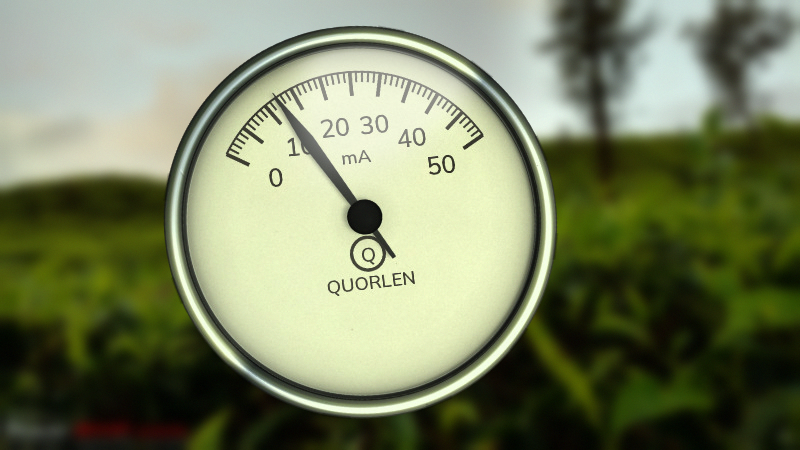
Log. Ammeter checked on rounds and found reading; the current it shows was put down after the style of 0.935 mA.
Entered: 12 mA
